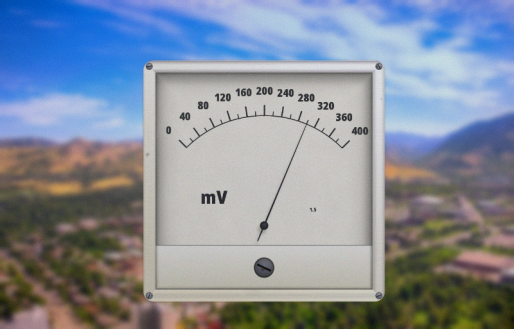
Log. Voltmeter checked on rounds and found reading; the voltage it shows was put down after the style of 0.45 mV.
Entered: 300 mV
